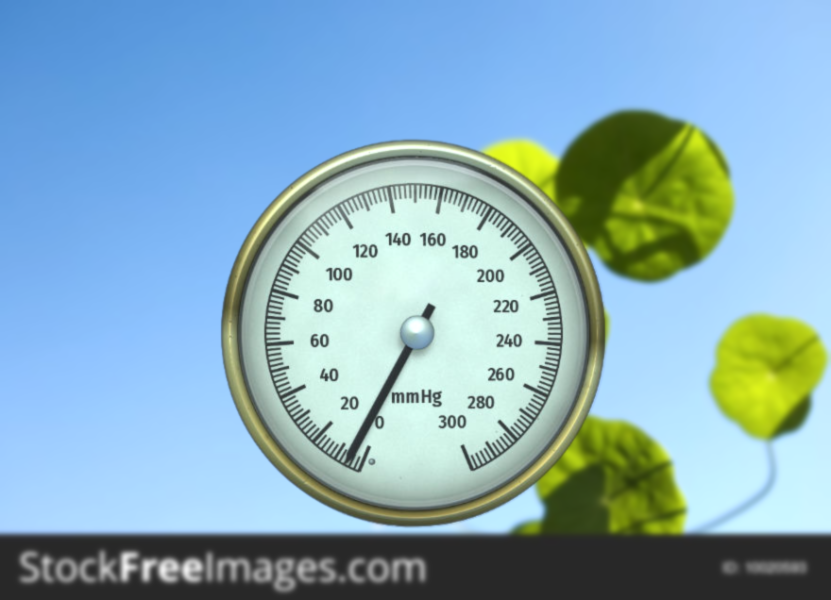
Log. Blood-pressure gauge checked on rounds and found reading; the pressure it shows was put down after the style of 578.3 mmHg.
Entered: 6 mmHg
